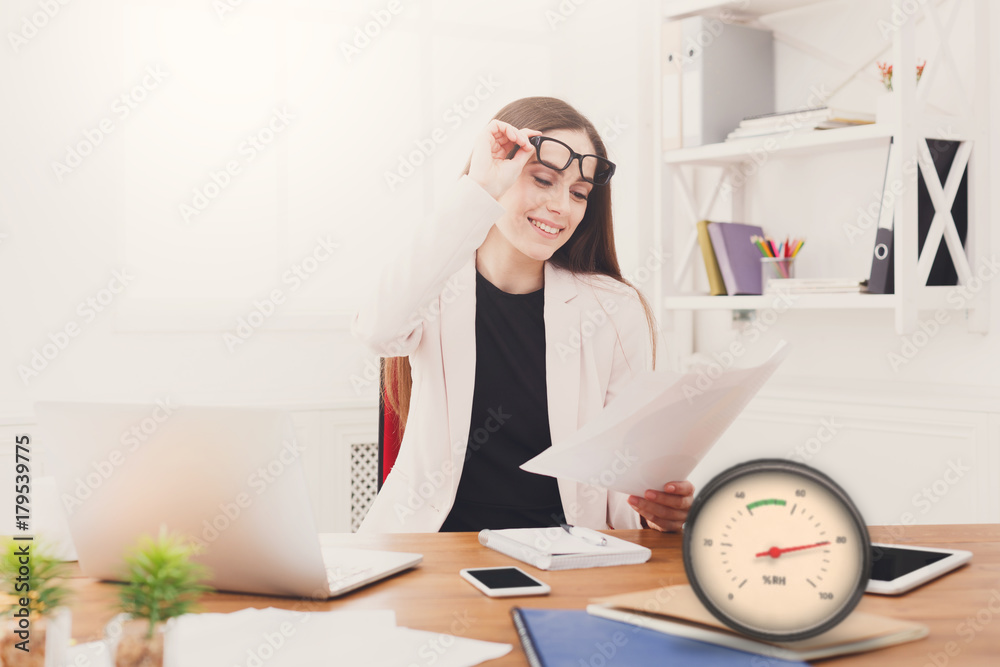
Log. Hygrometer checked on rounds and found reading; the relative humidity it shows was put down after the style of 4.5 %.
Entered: 80 %
